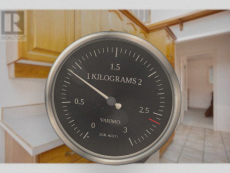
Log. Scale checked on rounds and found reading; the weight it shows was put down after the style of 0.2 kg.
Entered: 0.9 kg
